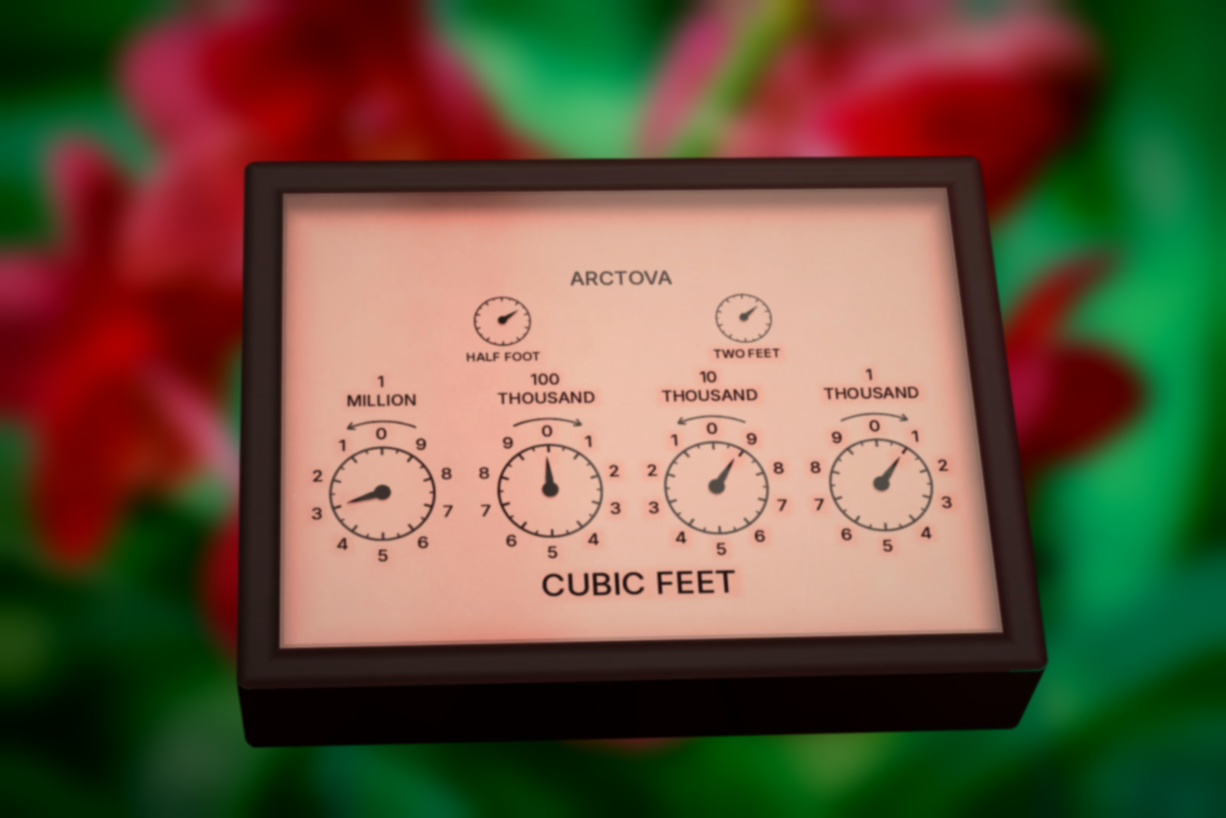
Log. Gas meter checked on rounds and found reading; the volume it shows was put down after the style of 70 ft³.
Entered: 299100 ft³
